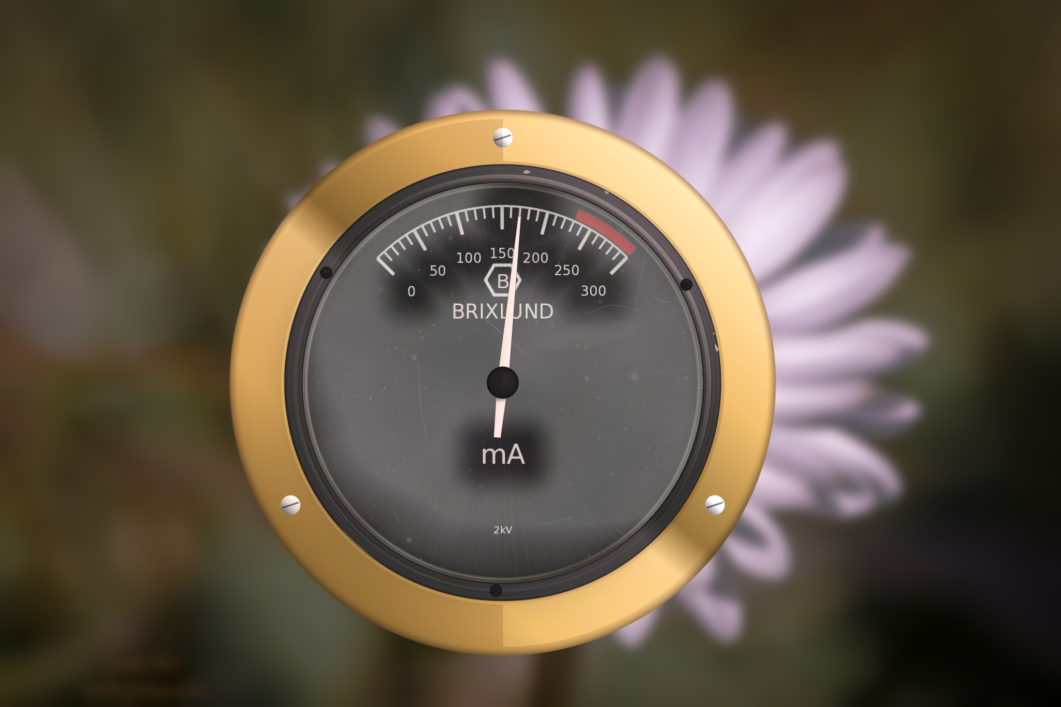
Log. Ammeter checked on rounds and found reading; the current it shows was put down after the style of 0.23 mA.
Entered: 170 mA
